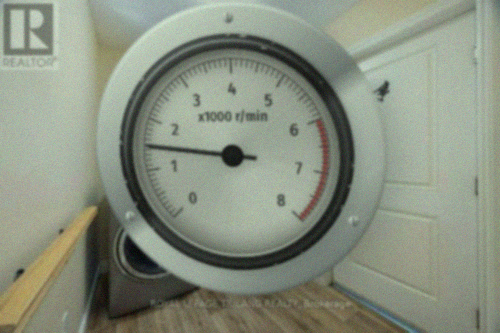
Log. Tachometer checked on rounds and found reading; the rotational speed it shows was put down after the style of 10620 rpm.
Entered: 1500 rpm
